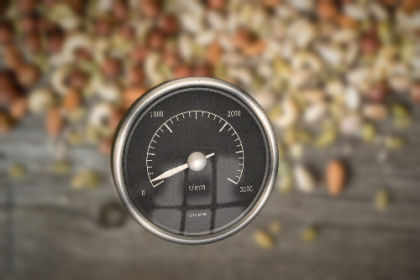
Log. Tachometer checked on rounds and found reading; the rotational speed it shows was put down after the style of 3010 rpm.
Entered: 100 rpm
